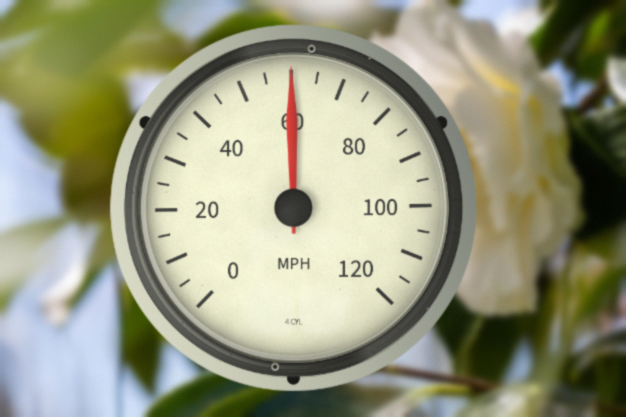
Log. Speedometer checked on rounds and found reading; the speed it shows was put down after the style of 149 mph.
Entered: 60 mph
